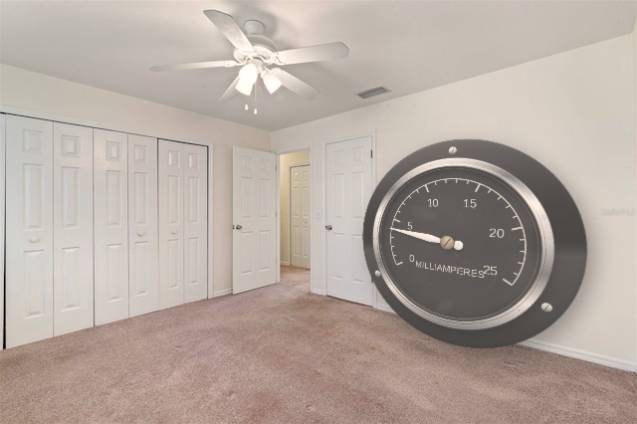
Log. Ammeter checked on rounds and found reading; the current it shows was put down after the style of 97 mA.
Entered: 4 mA
